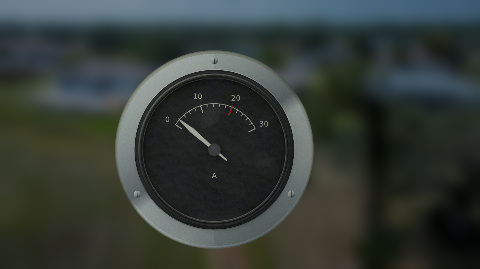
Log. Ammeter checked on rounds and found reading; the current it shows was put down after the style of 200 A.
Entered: 2 A
